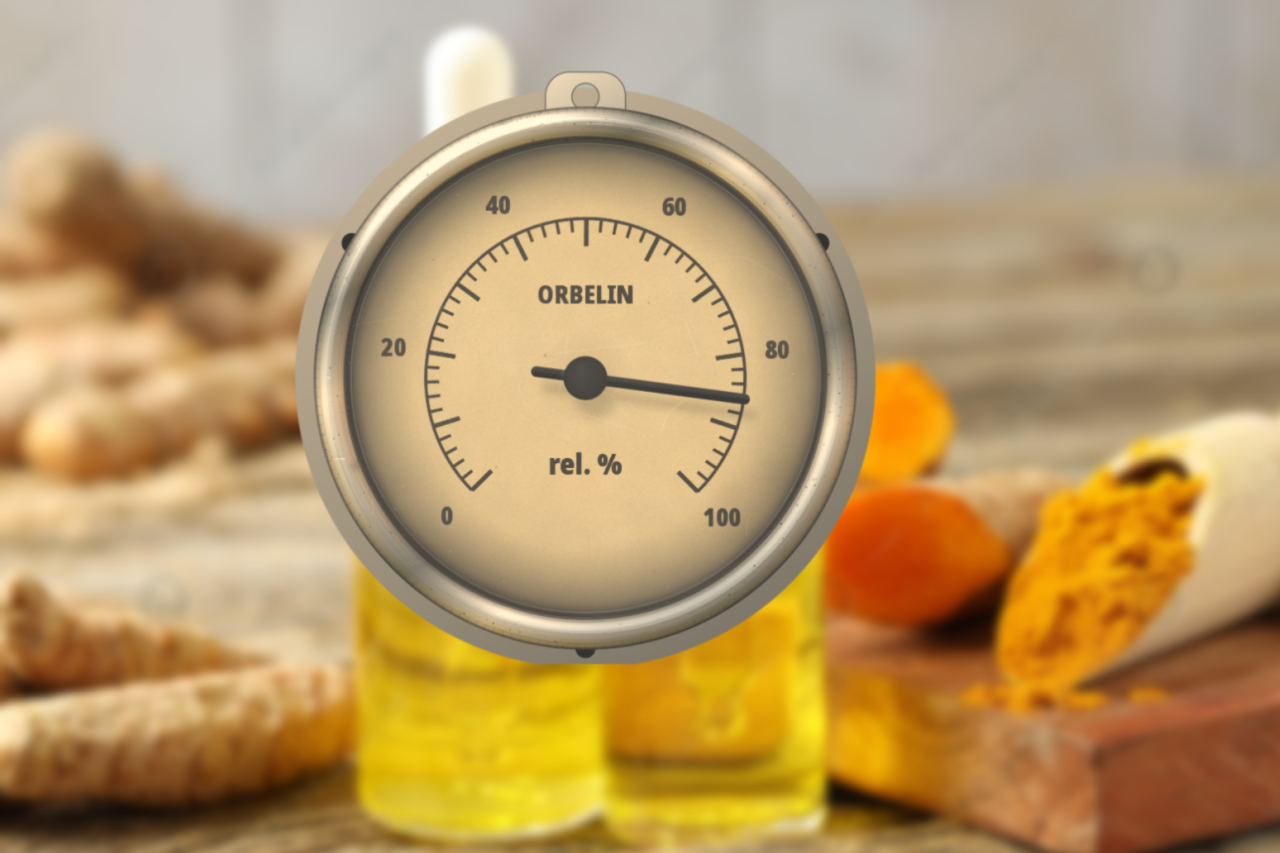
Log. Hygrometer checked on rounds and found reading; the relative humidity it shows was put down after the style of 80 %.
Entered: 86 %
